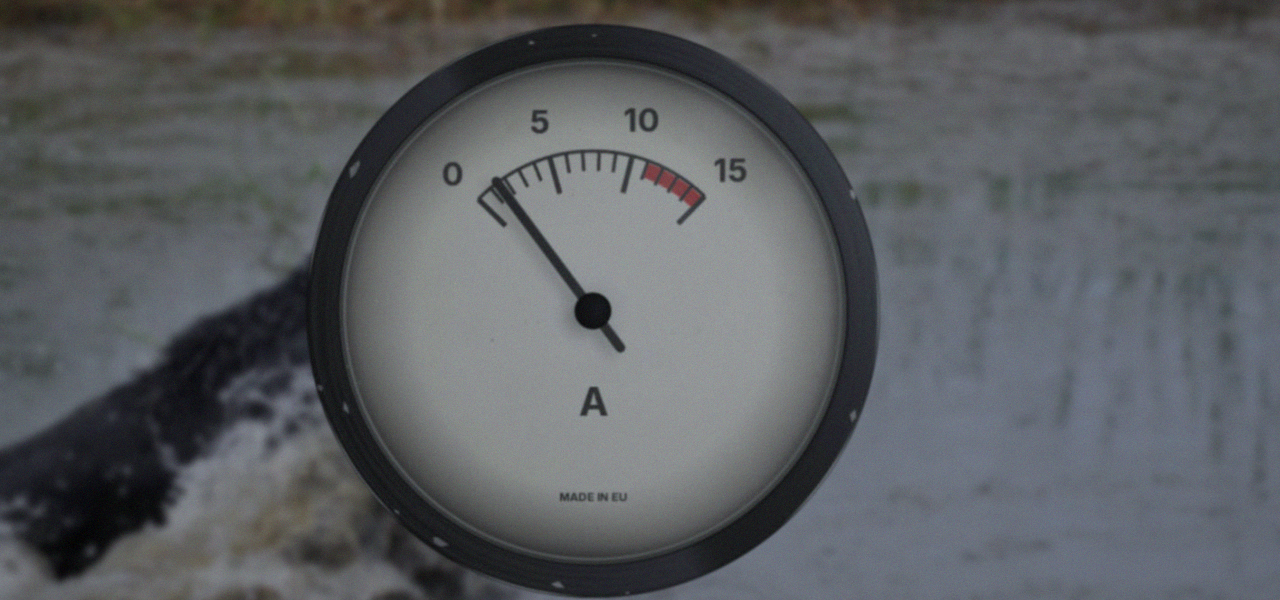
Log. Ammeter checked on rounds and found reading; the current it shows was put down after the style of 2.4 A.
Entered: 1.5 A
